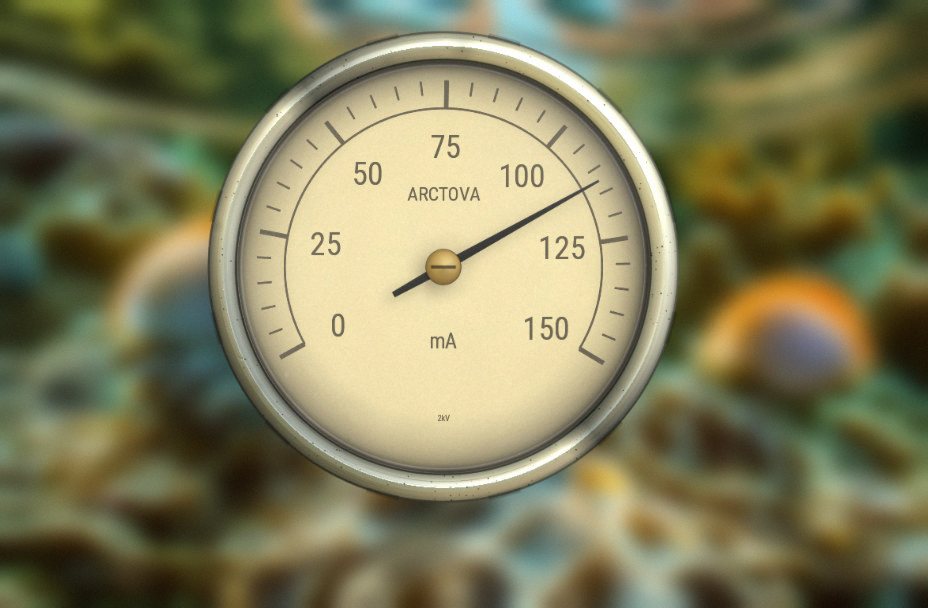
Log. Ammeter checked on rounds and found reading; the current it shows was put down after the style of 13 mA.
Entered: 112.5 mA
